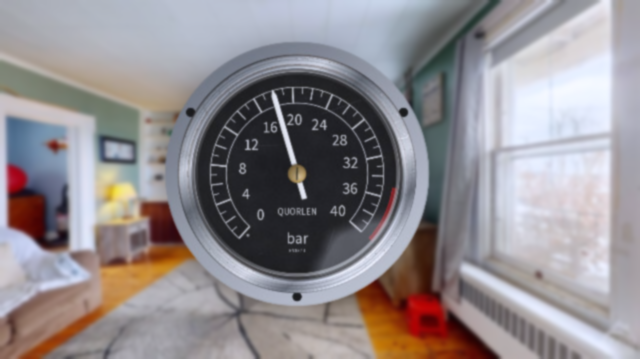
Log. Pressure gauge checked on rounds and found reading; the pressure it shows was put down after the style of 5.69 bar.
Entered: 18 bar
